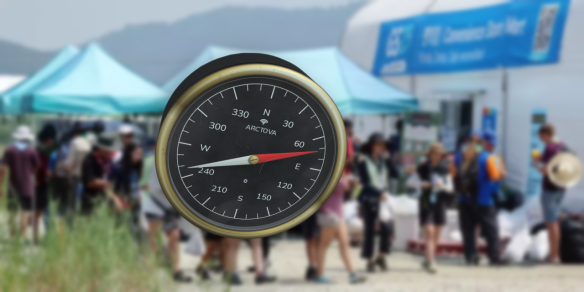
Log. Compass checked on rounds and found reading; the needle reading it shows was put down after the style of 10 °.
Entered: 70 °
